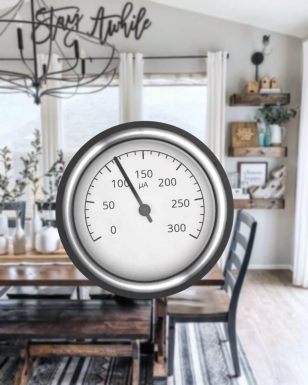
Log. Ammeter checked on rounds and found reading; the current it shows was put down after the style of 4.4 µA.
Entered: 115 µA
